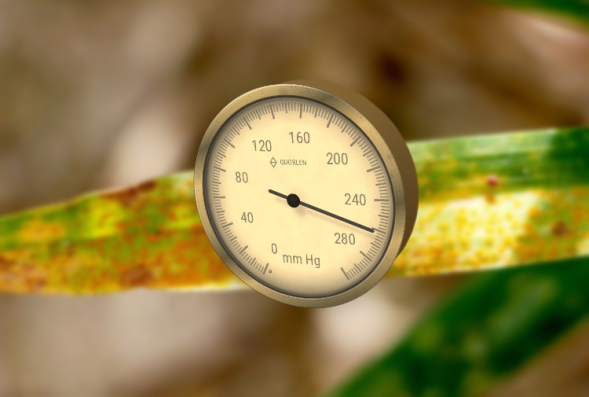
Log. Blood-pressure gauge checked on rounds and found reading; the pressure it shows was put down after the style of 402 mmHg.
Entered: 260 mmHg
